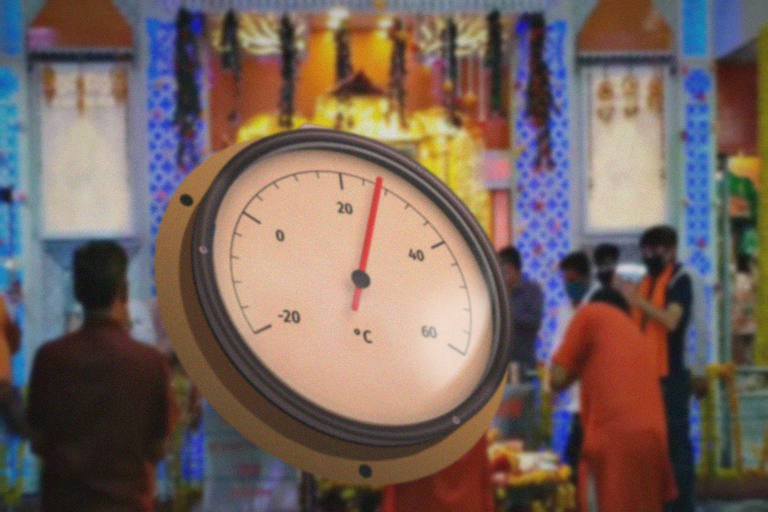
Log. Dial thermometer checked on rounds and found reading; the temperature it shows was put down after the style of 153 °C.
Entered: 26 °C
